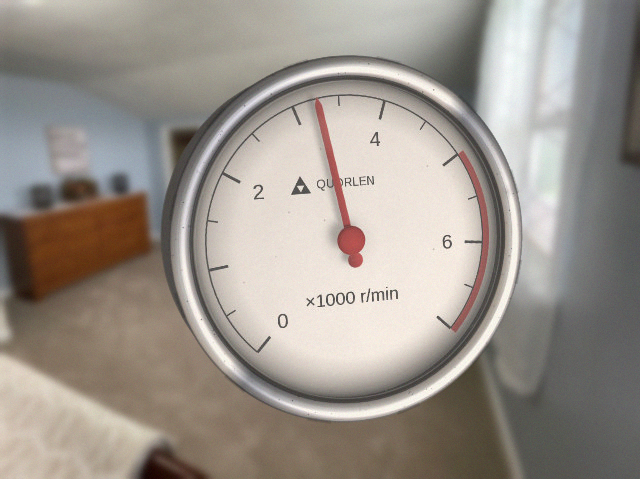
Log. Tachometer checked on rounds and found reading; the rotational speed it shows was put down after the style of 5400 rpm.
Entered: 3250 rpm
